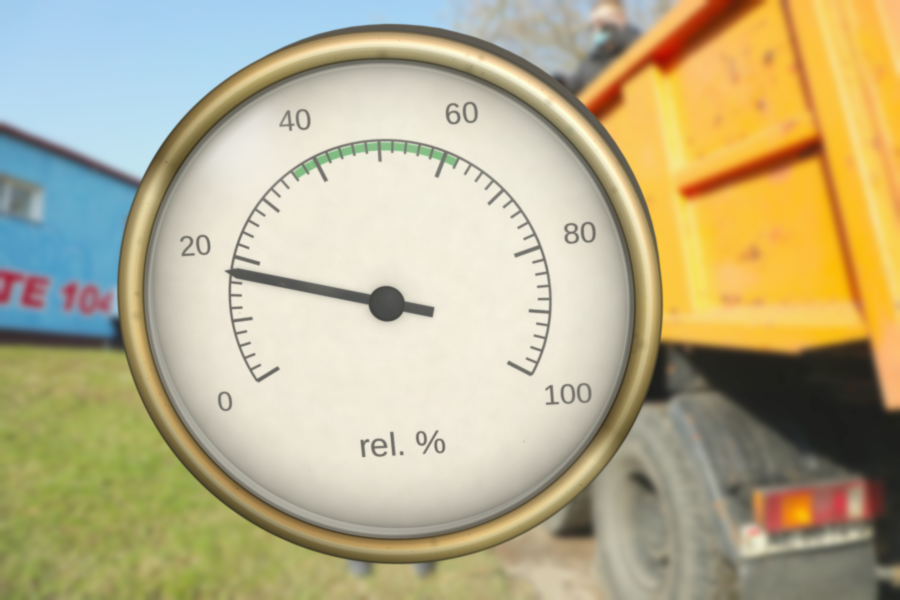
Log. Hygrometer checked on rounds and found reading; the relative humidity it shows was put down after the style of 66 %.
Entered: 18 %
